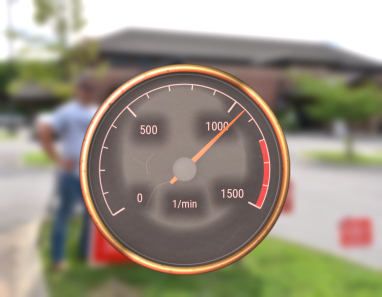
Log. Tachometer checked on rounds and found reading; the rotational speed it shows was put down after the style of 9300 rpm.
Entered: 1050 rpm
